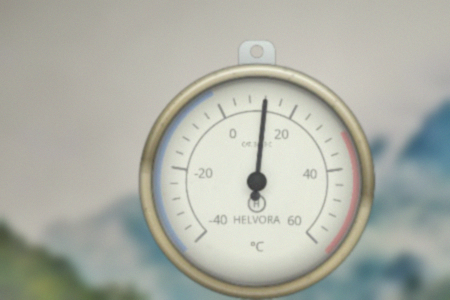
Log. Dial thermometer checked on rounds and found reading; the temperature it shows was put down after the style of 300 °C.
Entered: 12 °C
